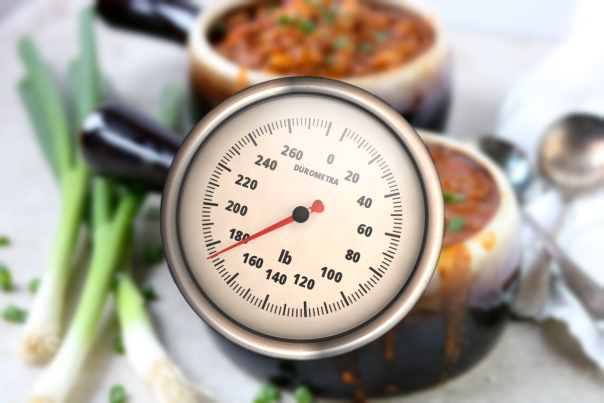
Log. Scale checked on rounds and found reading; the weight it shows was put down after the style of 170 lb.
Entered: 174 lb
